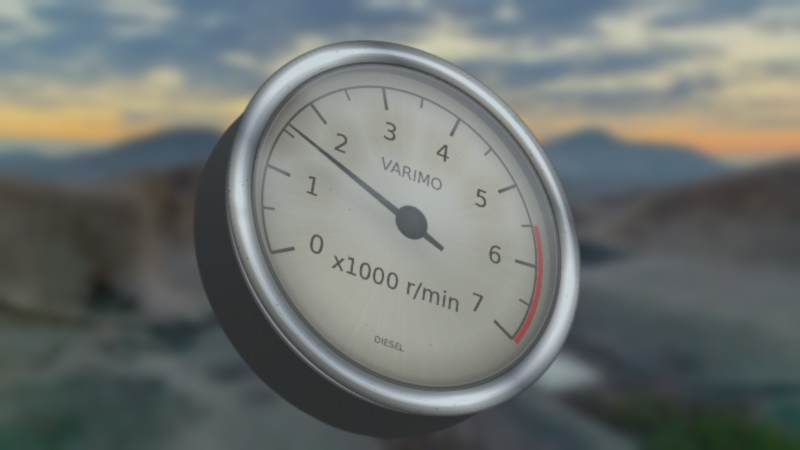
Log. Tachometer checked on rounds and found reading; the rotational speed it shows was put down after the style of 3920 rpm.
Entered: 1500 rpm
